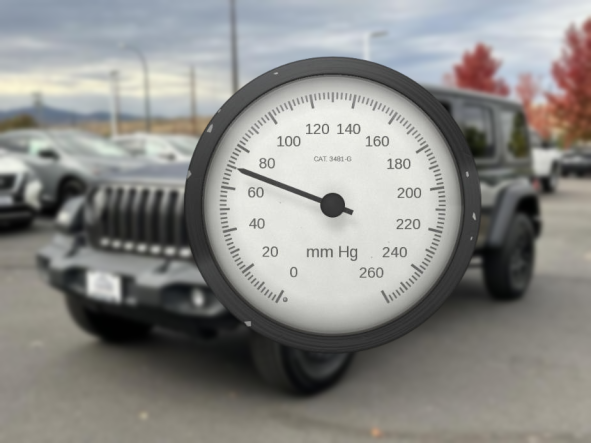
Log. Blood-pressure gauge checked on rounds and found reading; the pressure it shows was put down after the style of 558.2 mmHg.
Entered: 70 mmHg
